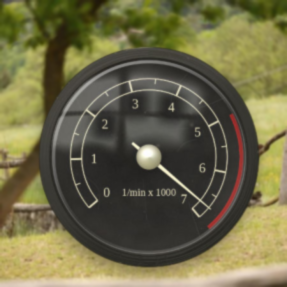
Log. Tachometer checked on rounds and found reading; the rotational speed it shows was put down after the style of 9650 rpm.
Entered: 6750 rpm
